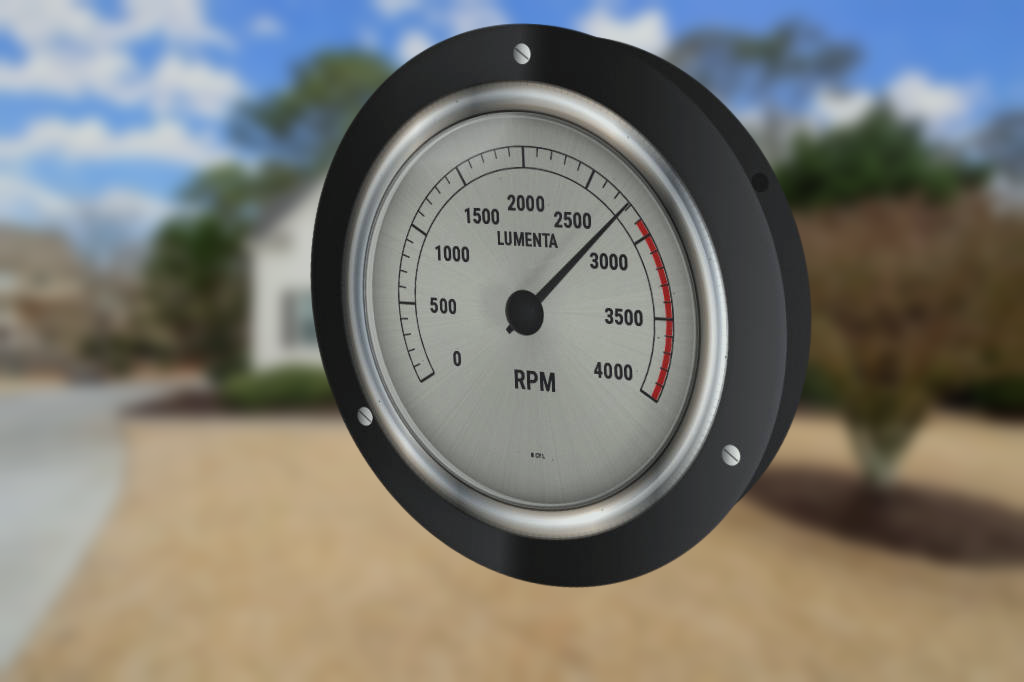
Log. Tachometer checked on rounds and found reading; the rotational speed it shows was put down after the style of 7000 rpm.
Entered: 2800 rpm
